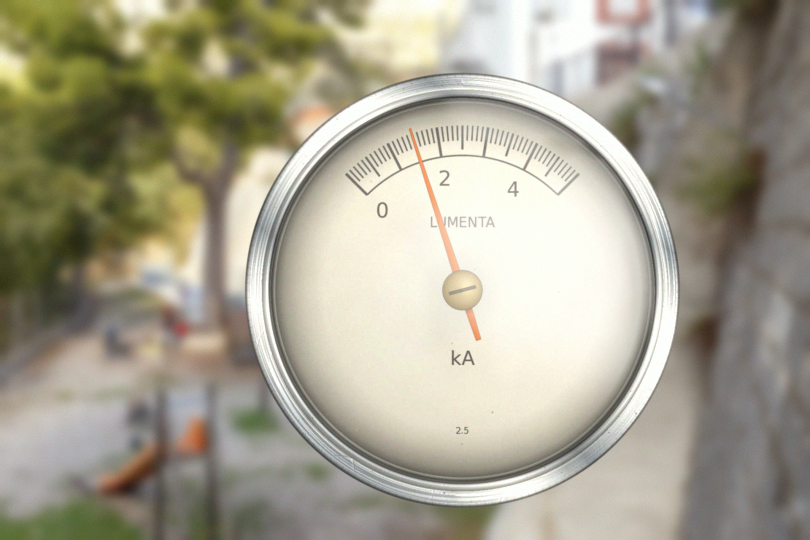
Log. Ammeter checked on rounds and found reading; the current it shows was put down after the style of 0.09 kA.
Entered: 1.5 kA
